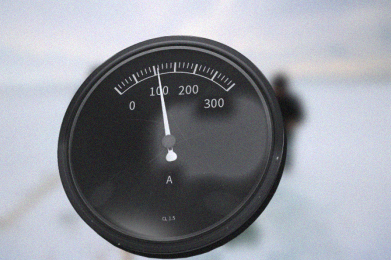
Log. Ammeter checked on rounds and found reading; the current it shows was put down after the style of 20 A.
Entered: 110 A
